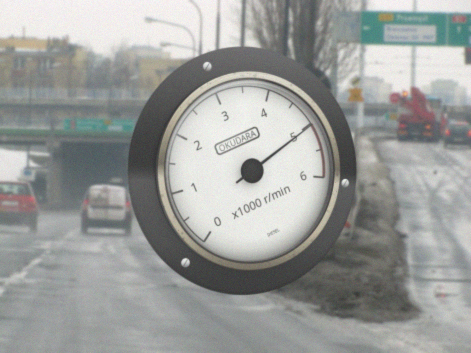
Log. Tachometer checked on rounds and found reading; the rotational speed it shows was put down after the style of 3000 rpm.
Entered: 5000 rpm
